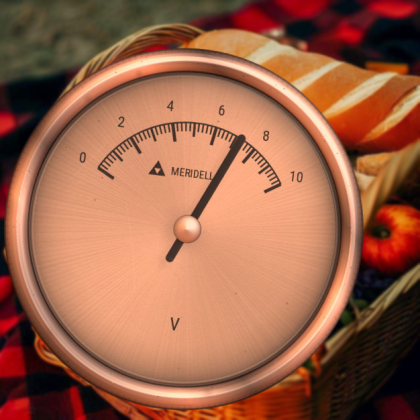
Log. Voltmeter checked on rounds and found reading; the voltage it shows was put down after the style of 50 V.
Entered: 7.2 V
